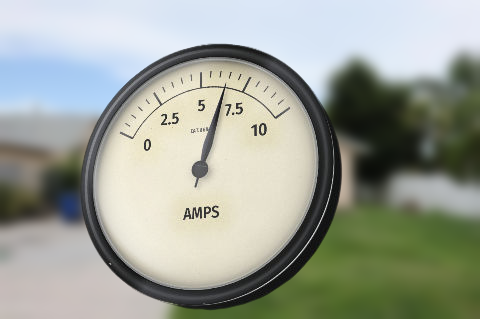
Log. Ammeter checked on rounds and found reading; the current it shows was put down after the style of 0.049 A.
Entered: 6.5 A
